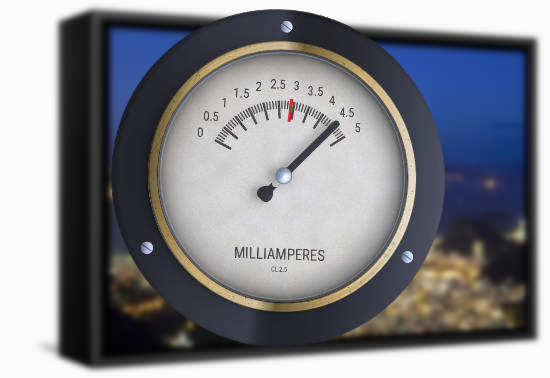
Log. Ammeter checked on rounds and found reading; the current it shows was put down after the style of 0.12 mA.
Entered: 4.5 mA
